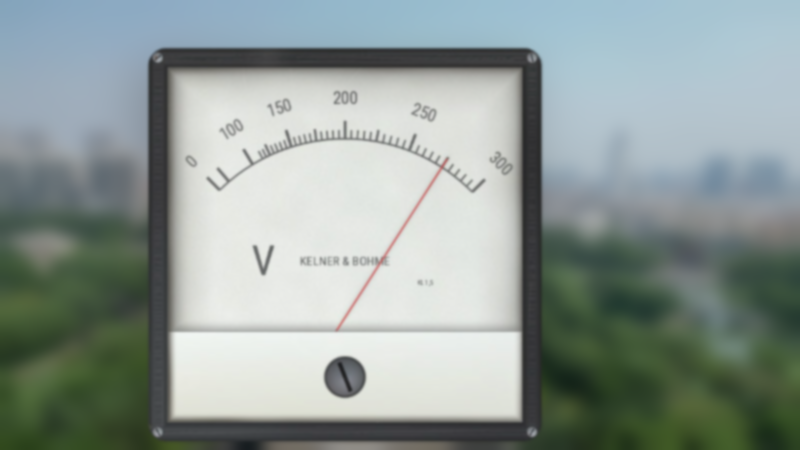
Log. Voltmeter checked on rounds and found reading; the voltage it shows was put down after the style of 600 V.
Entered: 275 V
